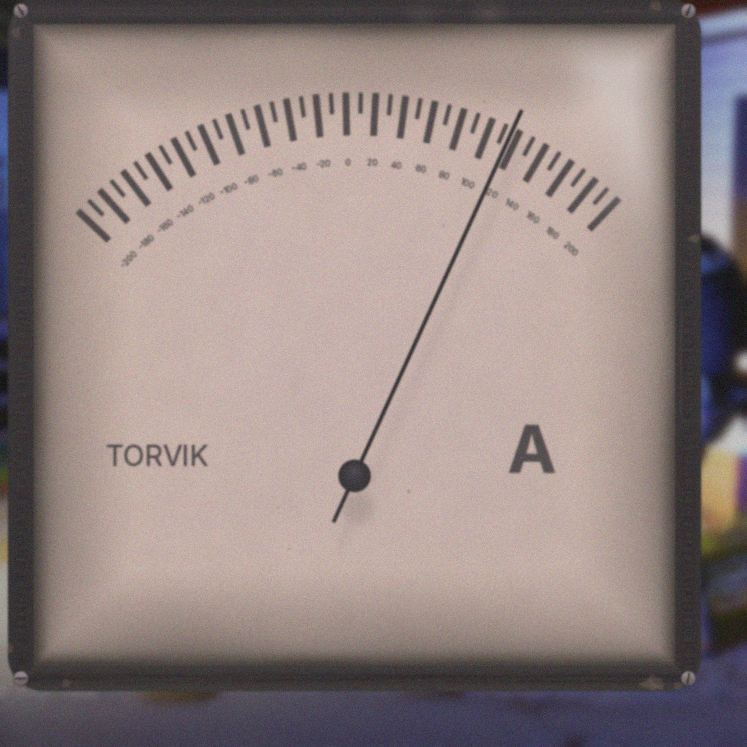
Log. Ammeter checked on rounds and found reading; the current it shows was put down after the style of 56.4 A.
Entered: 115 A
